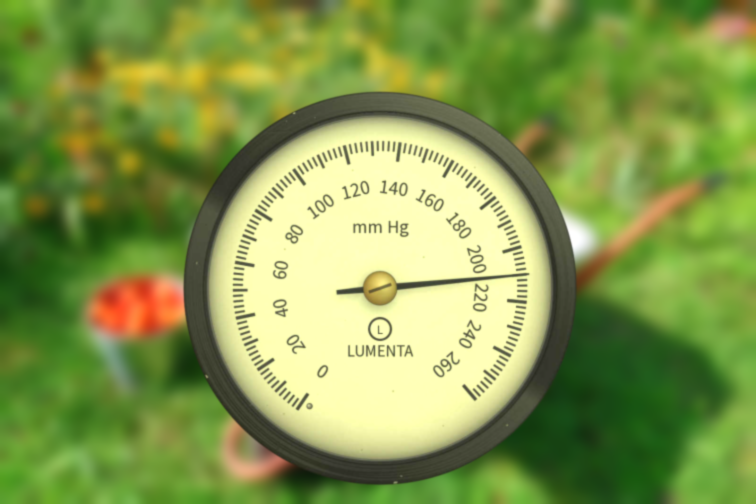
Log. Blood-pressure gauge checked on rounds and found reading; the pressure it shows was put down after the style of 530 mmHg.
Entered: 210 mmHg
